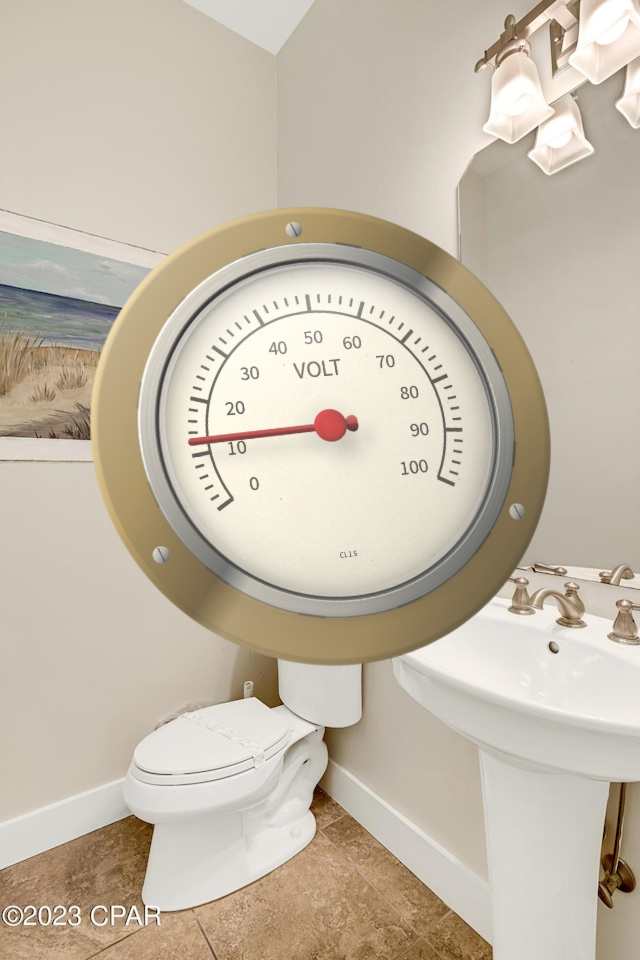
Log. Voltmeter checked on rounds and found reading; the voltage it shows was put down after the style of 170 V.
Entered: 12 V
